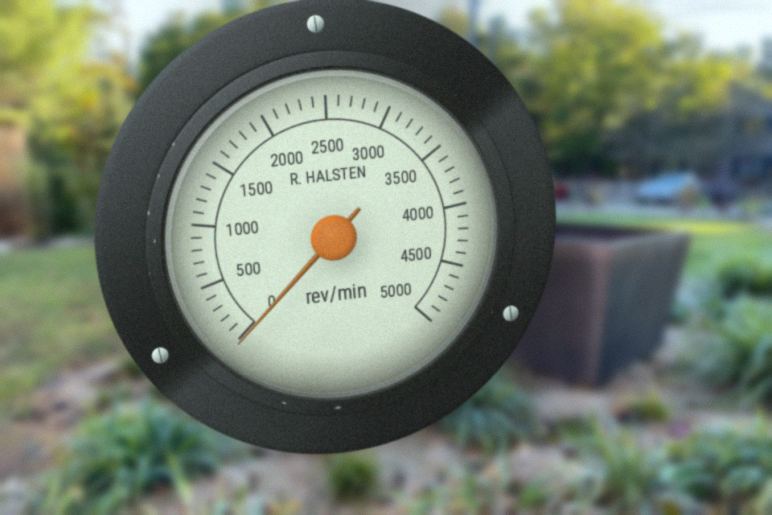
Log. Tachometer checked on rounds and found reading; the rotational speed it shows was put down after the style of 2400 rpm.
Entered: 0 rpm
